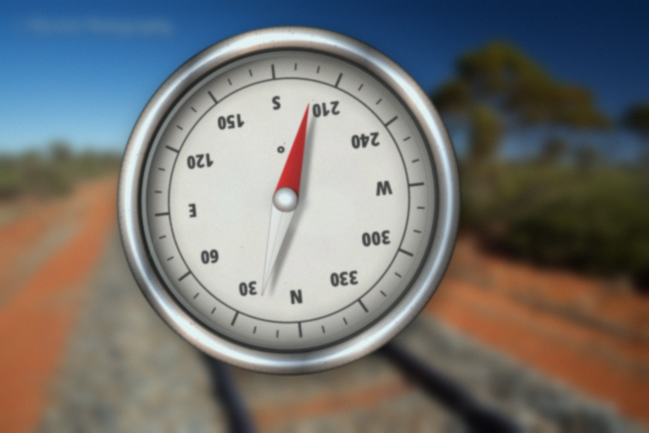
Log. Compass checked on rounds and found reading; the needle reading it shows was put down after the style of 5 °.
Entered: 200 °
